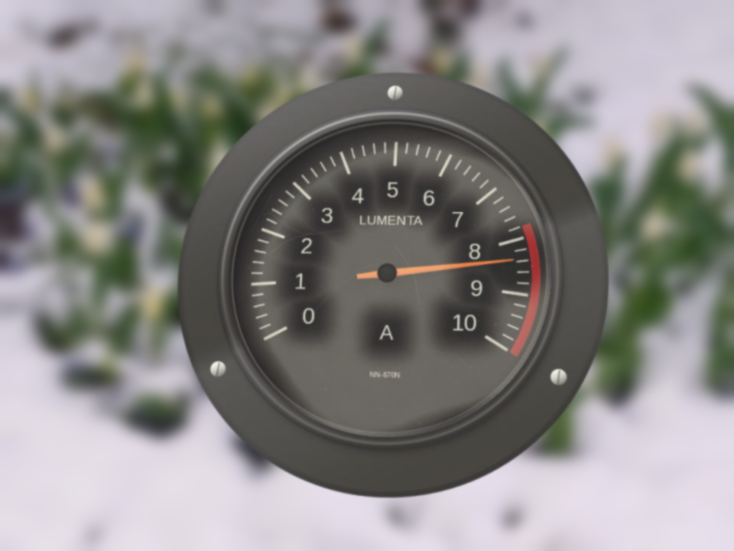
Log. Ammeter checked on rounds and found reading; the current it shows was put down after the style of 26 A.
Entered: 8.4 A
